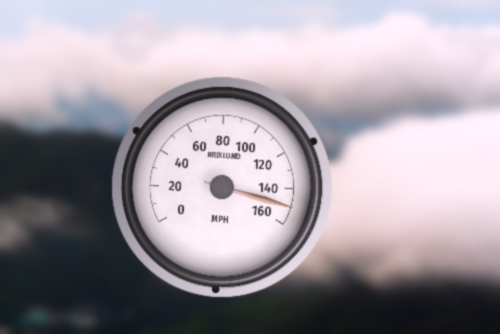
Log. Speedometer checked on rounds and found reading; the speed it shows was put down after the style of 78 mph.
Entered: 150 mph
